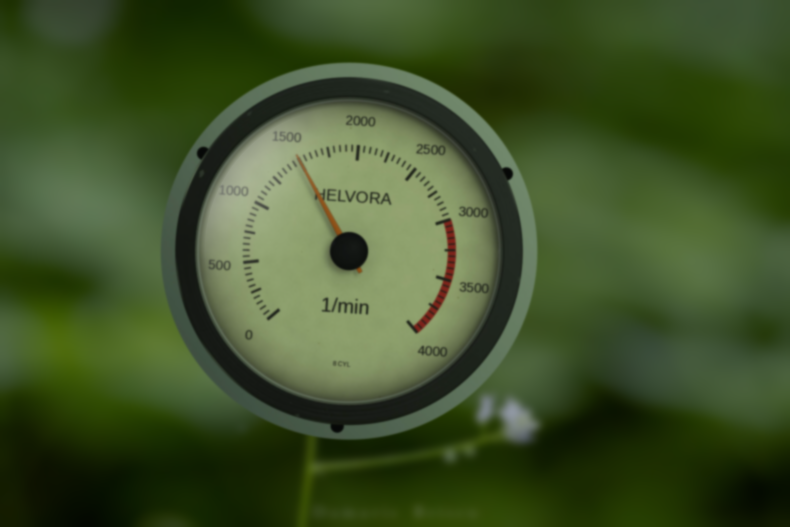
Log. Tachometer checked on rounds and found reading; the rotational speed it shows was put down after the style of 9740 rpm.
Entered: 1500 rpm
